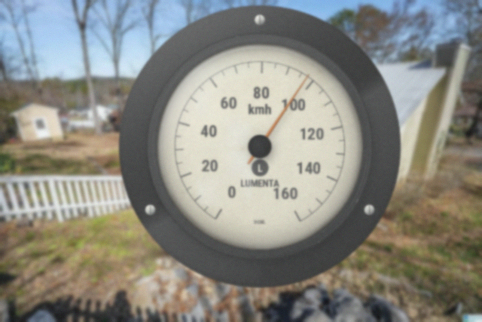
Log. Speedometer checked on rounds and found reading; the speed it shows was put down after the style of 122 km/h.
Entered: 97.5 km/h
